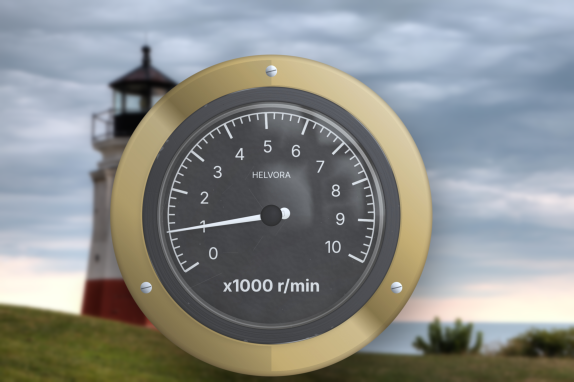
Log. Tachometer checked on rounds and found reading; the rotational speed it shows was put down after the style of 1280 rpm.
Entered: 1000 rpm
